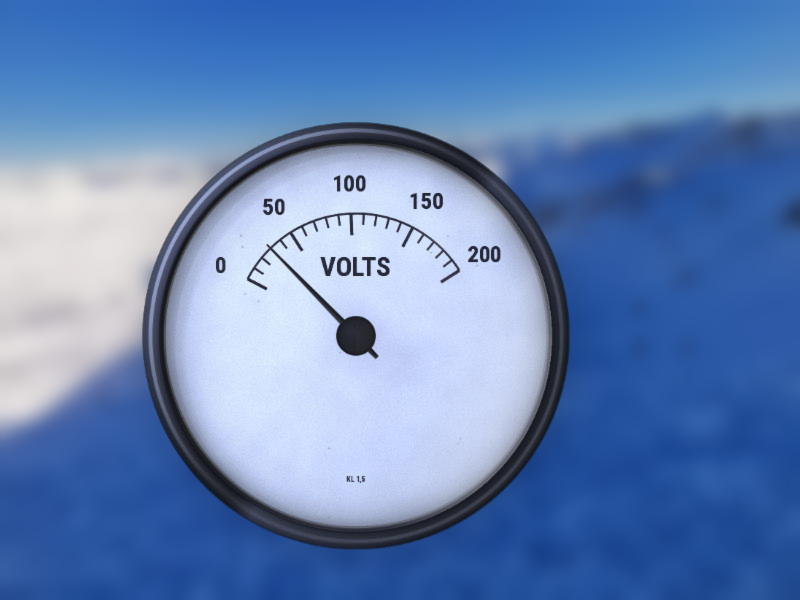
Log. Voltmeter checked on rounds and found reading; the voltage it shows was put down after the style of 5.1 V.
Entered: 30 V
